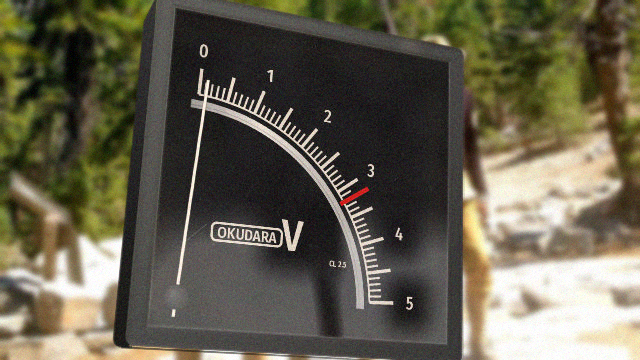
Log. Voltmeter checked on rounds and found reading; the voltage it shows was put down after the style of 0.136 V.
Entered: 0.1 V
